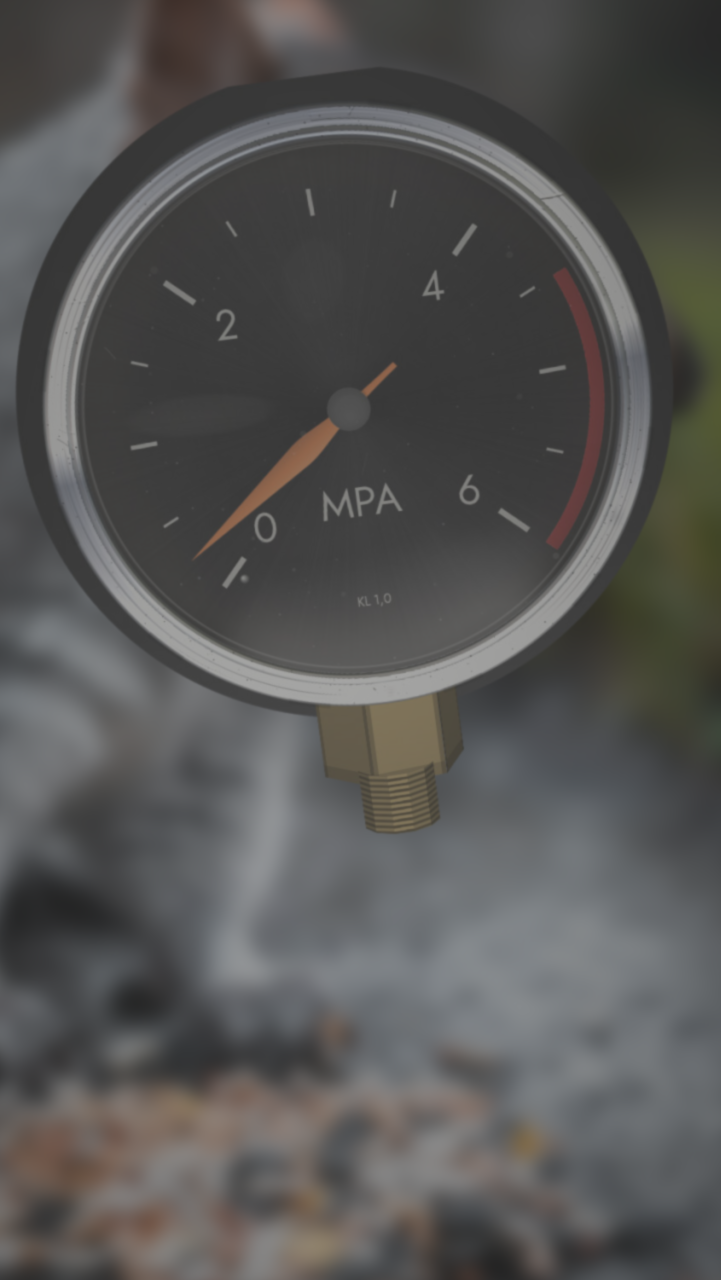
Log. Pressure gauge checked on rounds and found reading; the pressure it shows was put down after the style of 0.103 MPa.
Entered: 0.25 MPa
